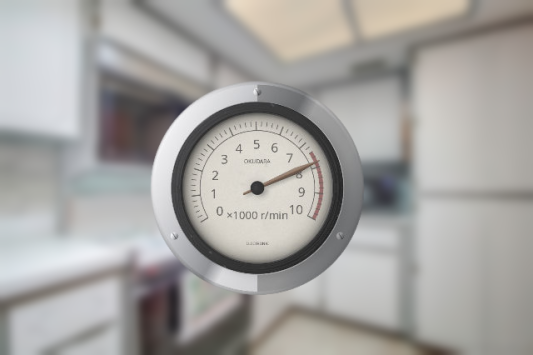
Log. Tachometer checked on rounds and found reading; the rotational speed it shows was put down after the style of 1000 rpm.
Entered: 7800 rpm
